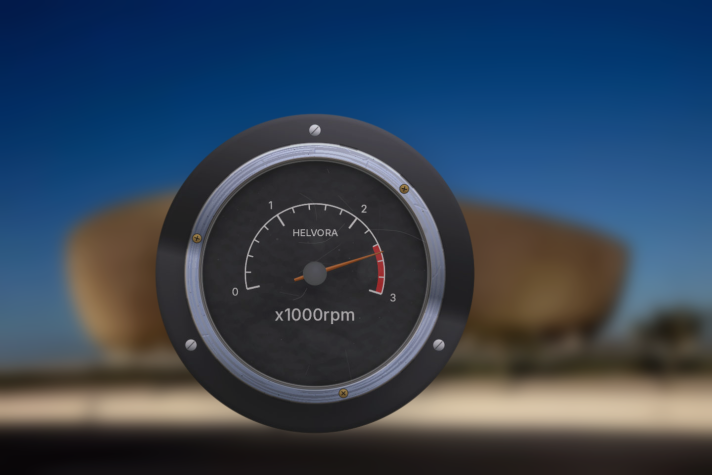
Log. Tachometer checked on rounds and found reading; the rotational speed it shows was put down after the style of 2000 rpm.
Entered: 2500 rpm
